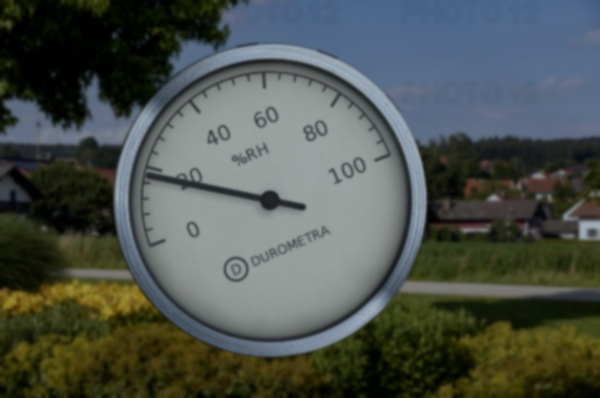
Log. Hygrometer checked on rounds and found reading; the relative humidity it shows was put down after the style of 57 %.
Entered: 18 %
